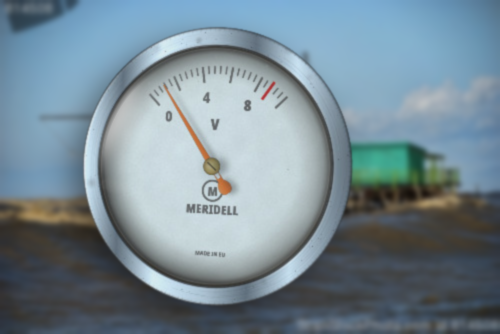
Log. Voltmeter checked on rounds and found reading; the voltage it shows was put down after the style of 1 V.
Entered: 1.2 V
